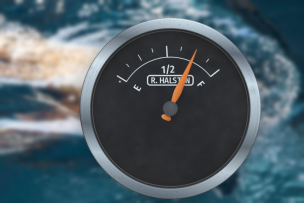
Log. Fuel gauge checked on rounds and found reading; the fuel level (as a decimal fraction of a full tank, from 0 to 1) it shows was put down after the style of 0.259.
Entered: 0.75
